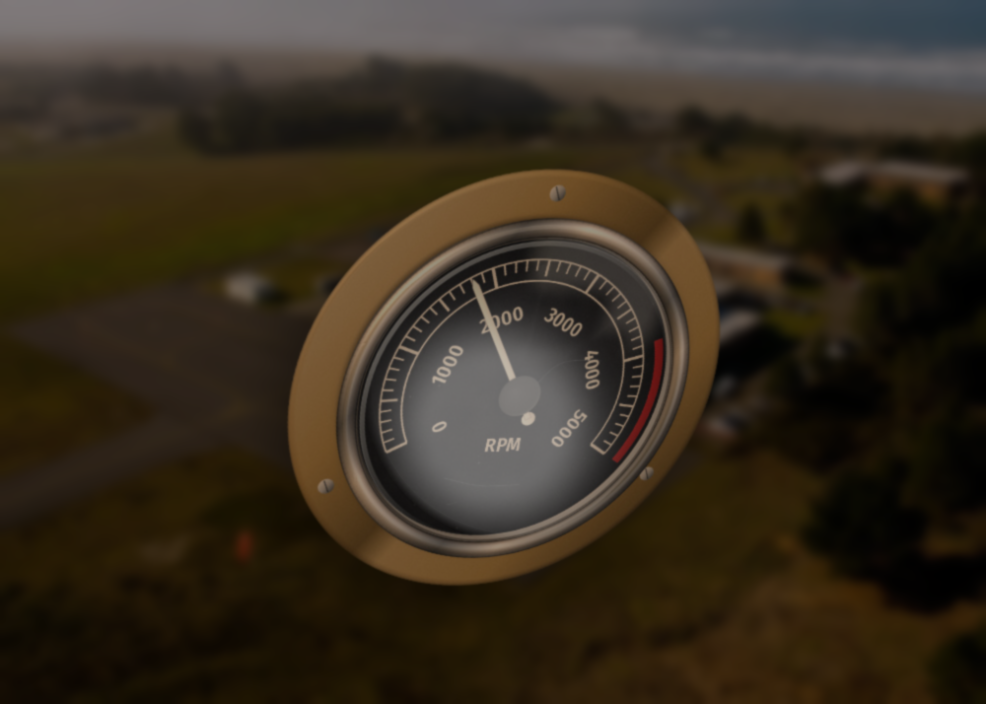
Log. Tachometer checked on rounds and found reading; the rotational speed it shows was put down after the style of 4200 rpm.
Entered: 1800 rpm
